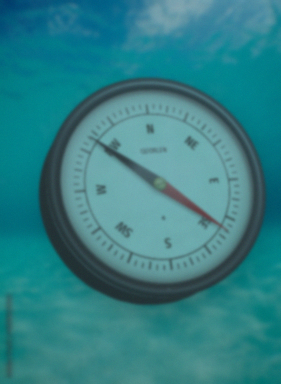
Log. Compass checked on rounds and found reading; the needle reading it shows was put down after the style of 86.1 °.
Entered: 130 °
